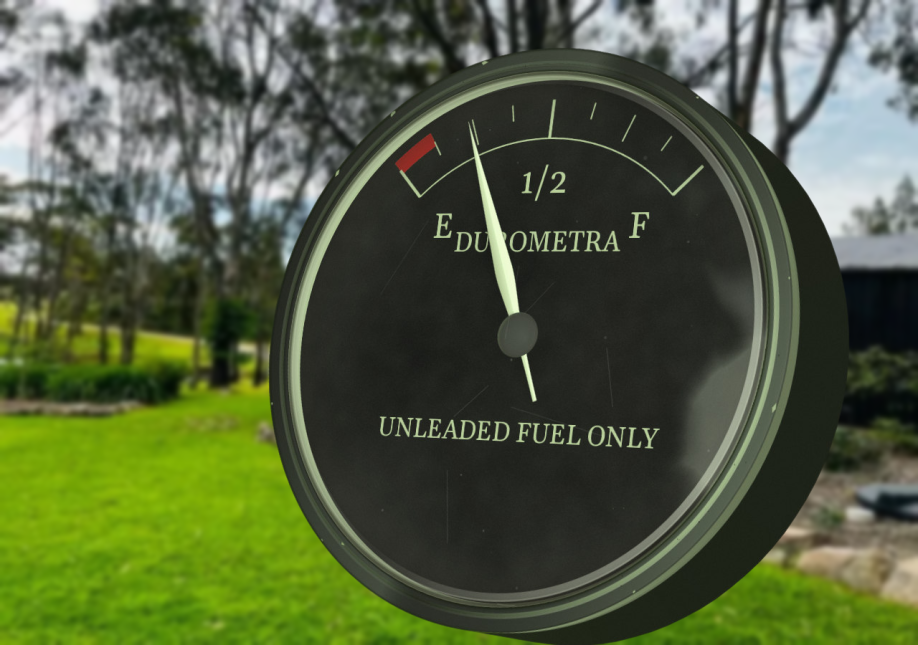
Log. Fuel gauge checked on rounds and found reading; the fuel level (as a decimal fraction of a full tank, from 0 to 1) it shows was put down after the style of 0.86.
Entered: 0.25
